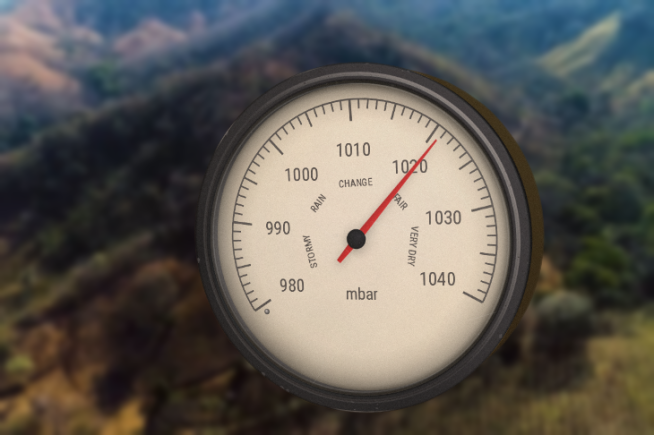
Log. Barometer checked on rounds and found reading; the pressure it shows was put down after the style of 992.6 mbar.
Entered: 1021 mbar
